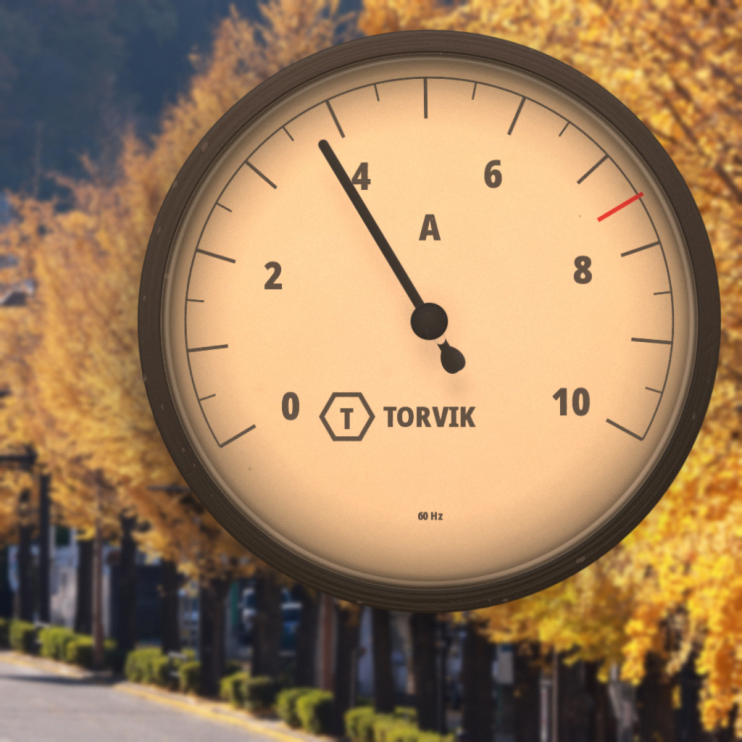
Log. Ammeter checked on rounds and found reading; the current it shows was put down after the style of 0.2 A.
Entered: 3.75 A
